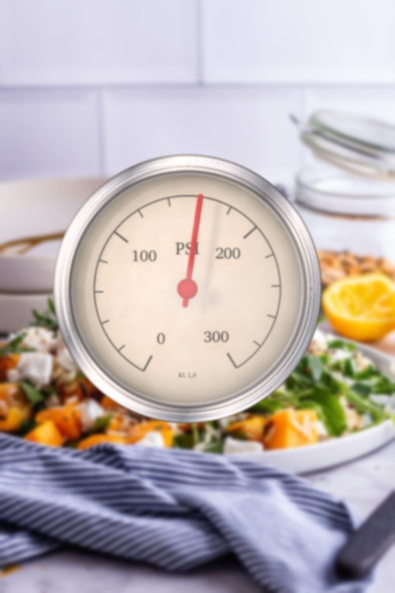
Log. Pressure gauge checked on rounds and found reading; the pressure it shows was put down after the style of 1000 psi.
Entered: 160 psi
